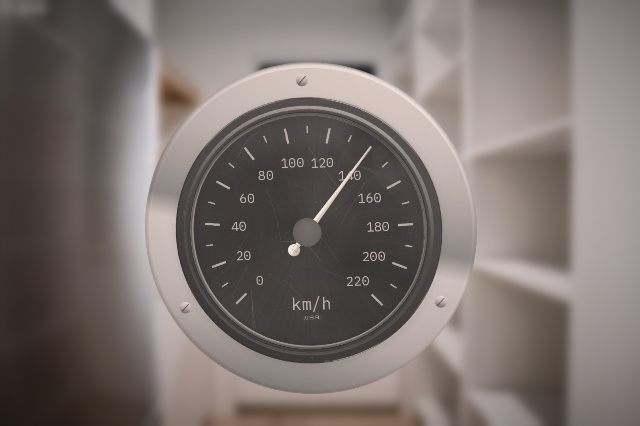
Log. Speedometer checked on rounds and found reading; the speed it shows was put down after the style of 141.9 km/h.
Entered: 140 km/h
